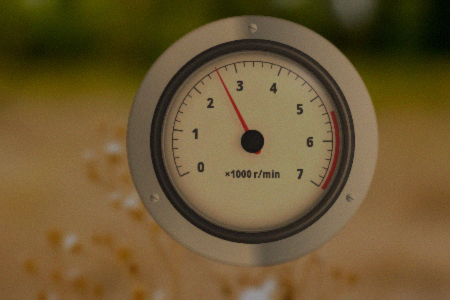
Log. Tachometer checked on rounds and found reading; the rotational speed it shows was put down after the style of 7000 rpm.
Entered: 2600 rpm
